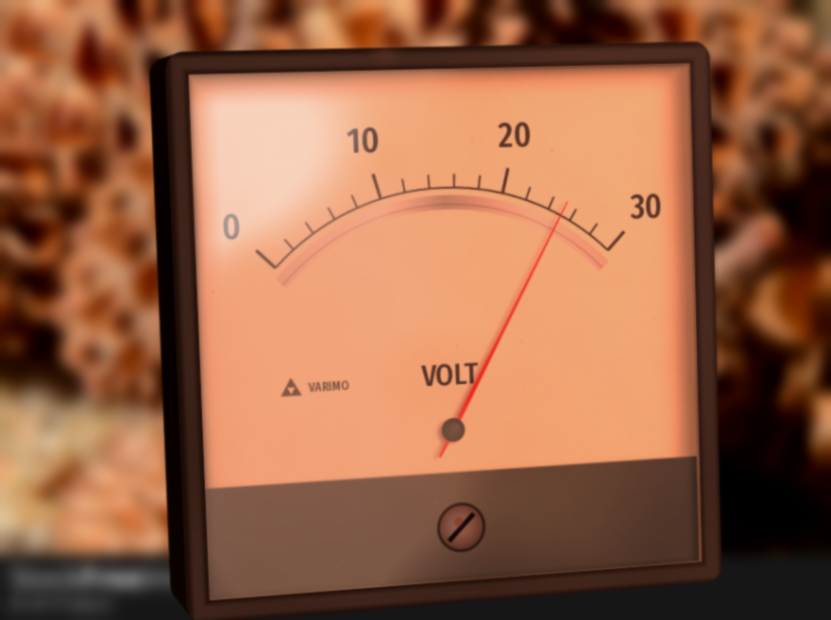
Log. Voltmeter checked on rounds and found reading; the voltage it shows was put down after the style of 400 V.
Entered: 25 V
